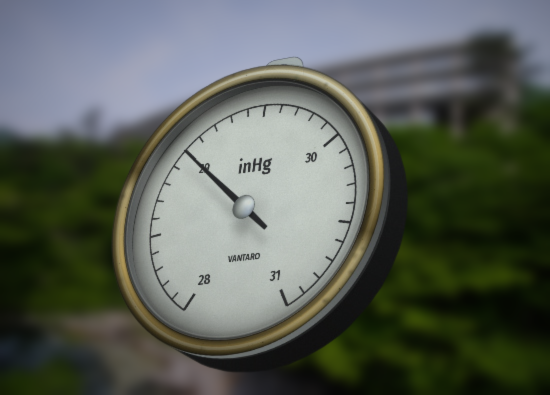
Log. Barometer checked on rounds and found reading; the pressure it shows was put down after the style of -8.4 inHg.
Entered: 29 inHg
